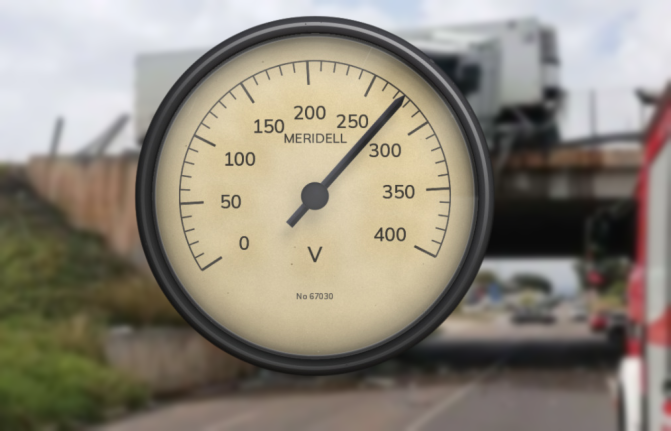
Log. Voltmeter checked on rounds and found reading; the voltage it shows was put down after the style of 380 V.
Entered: 275 V
